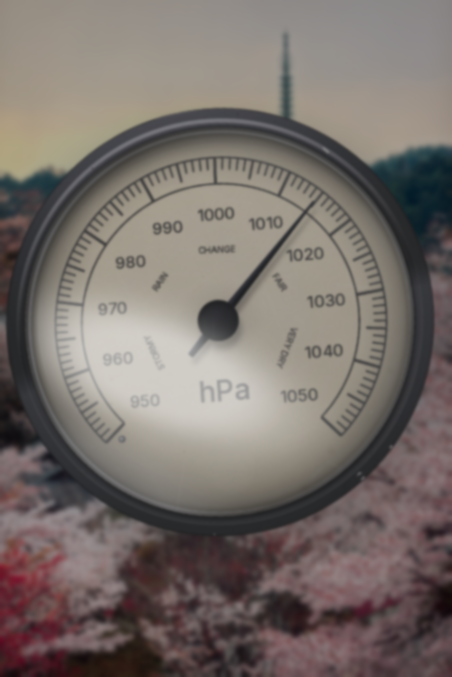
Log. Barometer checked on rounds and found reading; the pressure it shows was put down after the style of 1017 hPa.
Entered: 1015 hPa
